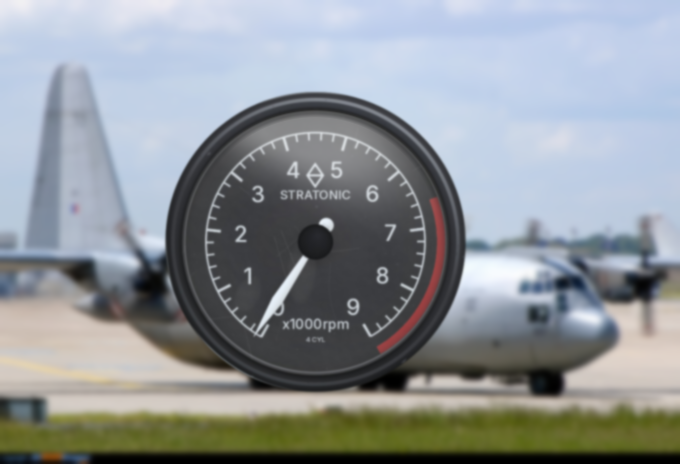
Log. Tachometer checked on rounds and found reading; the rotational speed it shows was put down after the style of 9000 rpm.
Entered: 100 rpm
